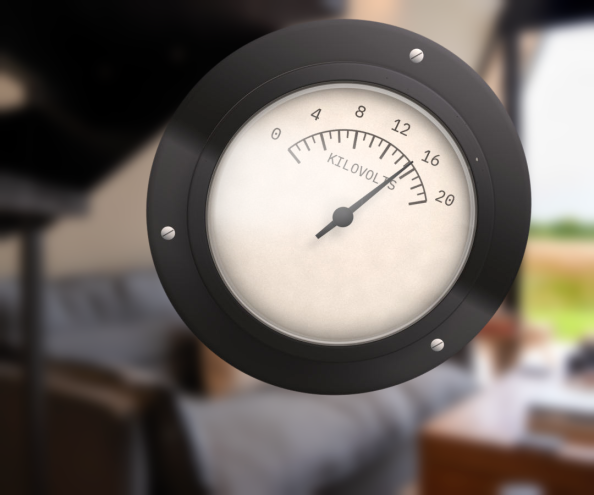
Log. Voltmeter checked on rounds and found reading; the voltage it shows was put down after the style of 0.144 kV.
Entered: 15 kV
